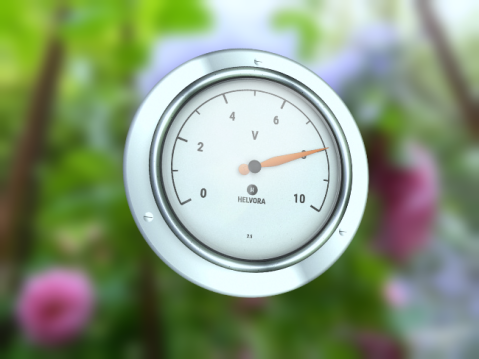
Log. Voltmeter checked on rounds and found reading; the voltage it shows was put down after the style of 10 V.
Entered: 8 V
